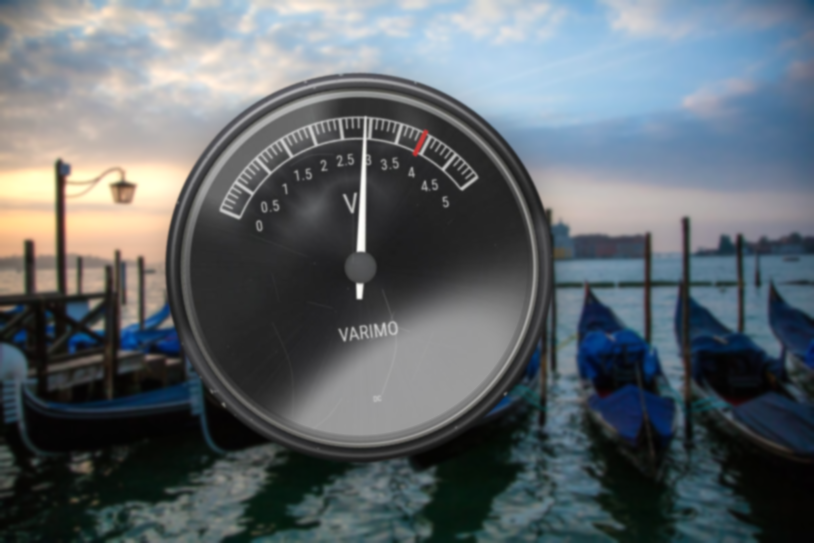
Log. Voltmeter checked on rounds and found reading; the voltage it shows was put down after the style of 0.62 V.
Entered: 2.9 V
